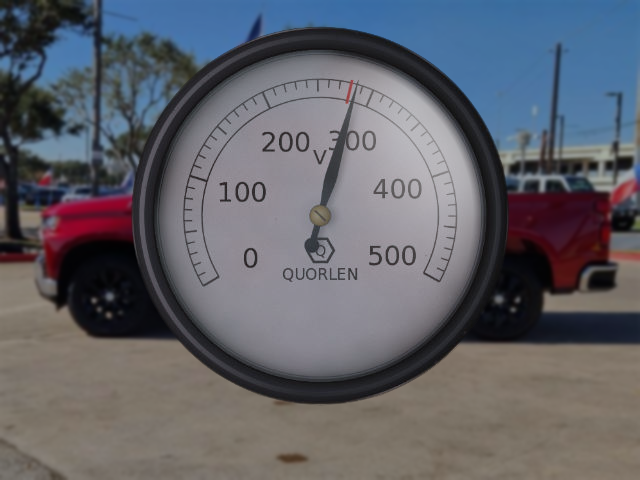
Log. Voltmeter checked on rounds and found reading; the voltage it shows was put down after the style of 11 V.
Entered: 285 V
